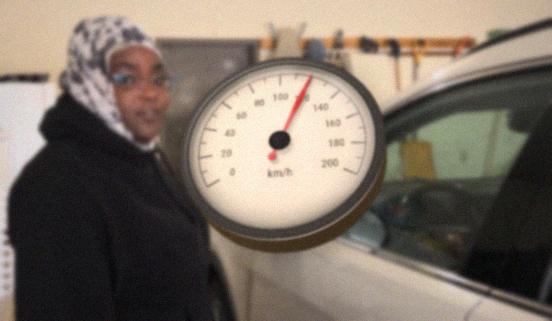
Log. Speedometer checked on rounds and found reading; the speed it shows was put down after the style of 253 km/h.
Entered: 120 km/h
